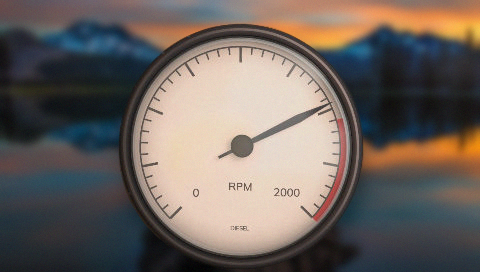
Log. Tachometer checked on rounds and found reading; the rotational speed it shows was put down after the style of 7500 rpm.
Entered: 1475 rpm
